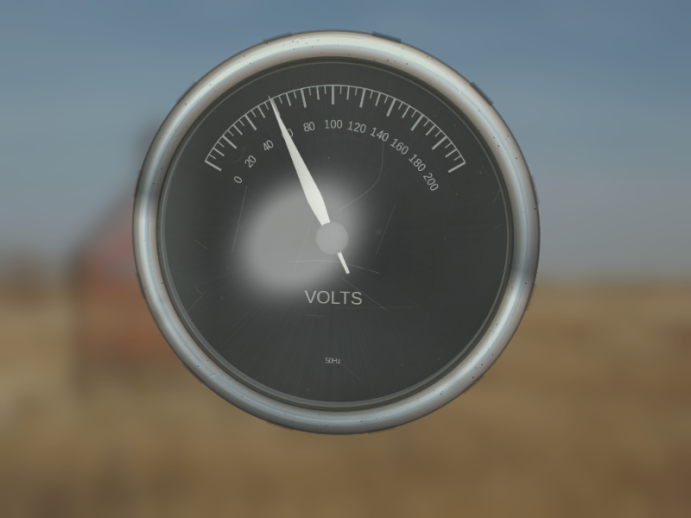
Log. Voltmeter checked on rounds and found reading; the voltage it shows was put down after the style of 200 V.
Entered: 60 V
